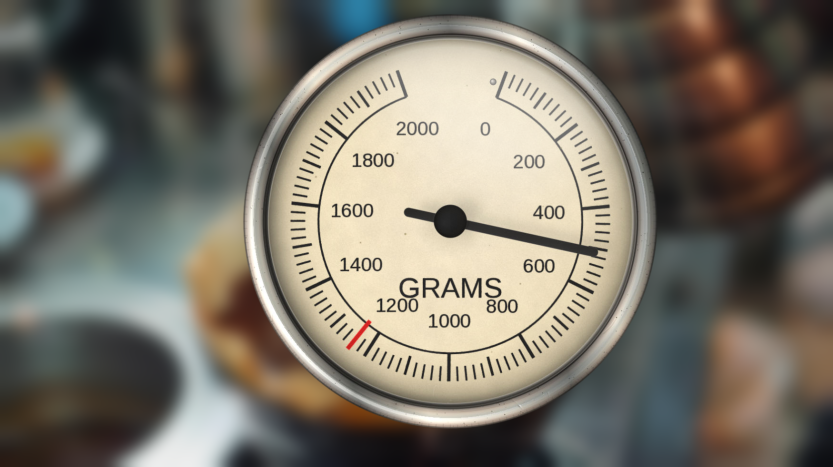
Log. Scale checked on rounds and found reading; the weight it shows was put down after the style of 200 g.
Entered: 510 g
